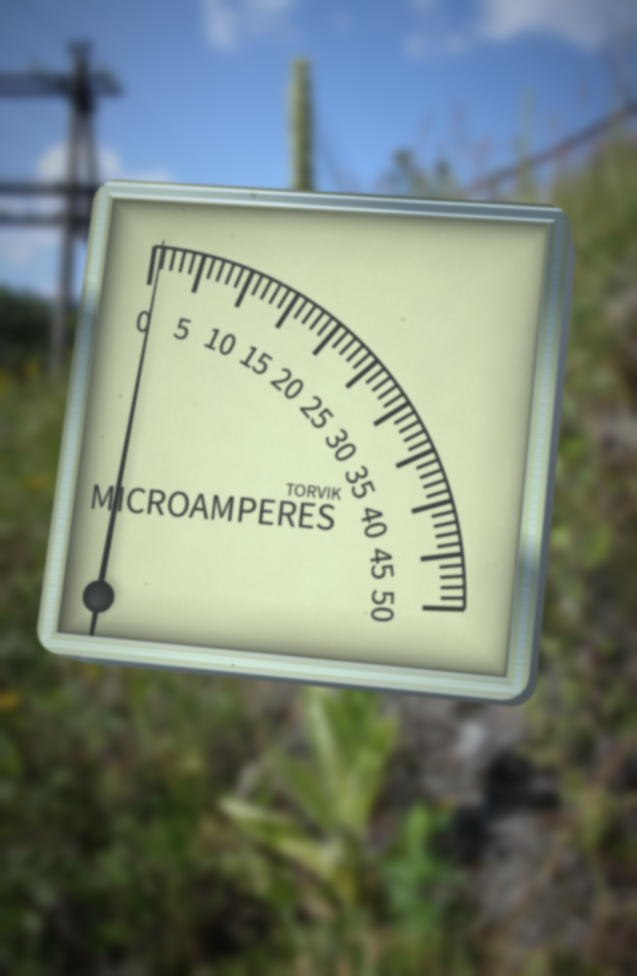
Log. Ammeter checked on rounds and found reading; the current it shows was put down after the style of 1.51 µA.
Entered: 1 µA
